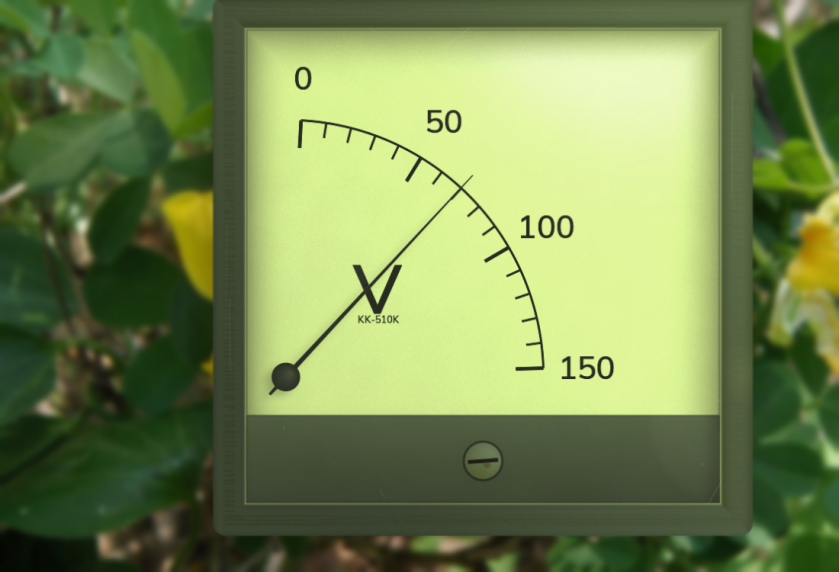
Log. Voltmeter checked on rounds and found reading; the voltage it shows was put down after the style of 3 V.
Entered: 70 V
